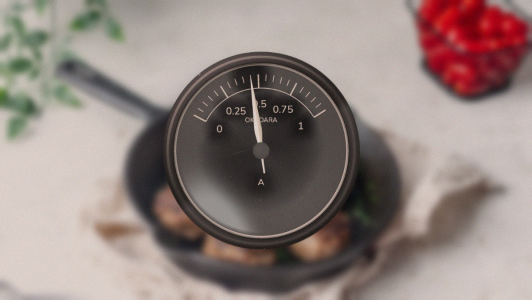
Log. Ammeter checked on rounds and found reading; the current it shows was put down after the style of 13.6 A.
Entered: 0.45 A
